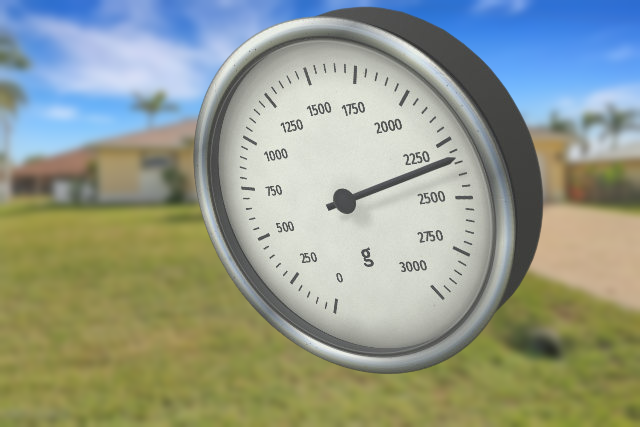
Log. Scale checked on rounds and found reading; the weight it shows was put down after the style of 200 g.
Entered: 2325 g
